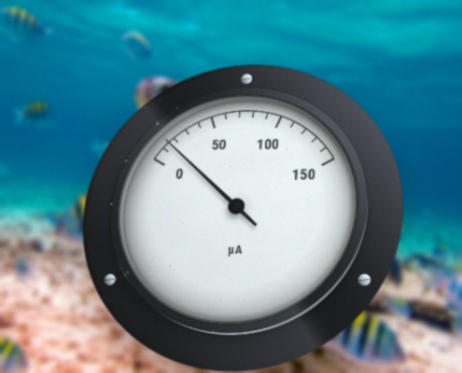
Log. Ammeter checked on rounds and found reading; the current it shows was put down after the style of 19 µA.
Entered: 15 µA
